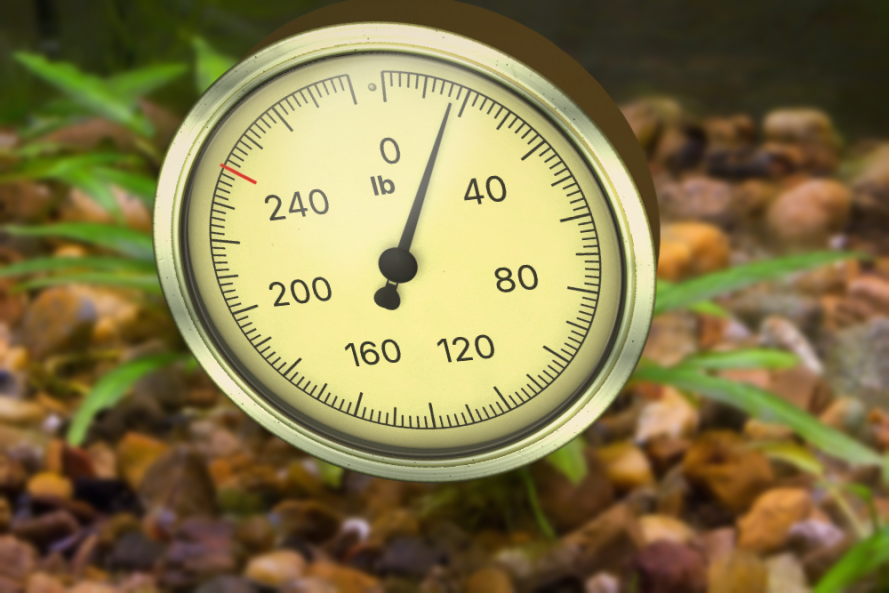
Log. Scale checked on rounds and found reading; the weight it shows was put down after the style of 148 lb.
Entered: 17 lb
